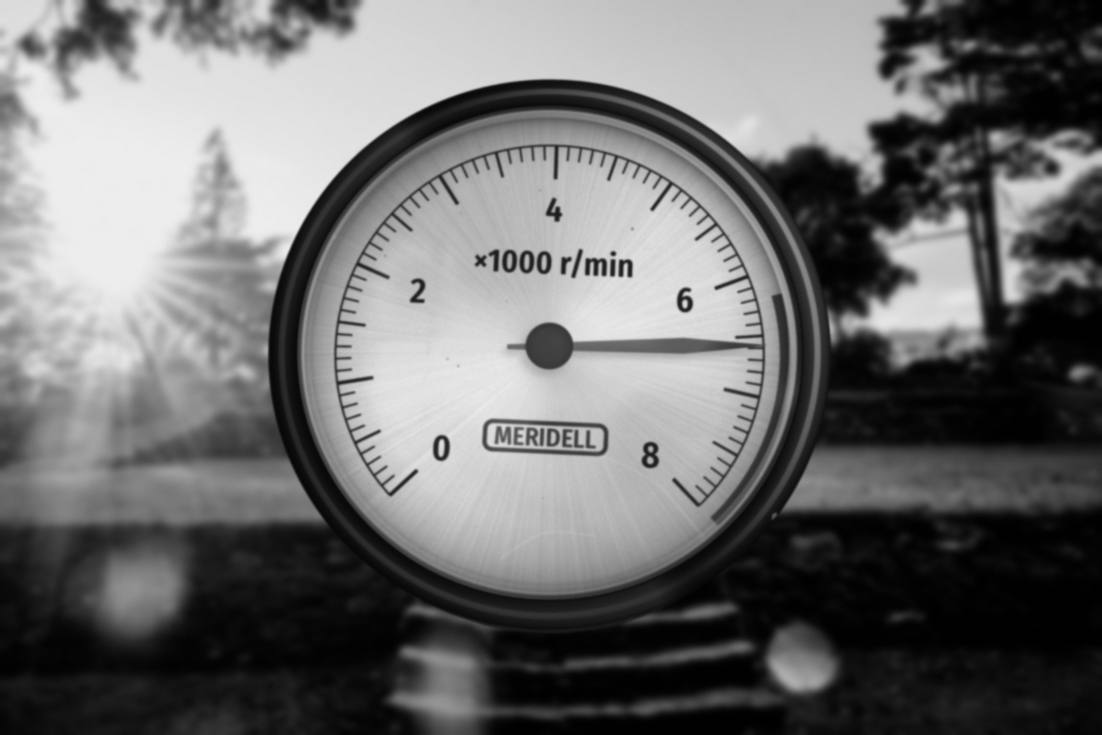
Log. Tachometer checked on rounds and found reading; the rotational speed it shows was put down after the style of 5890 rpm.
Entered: 6600 rpm
